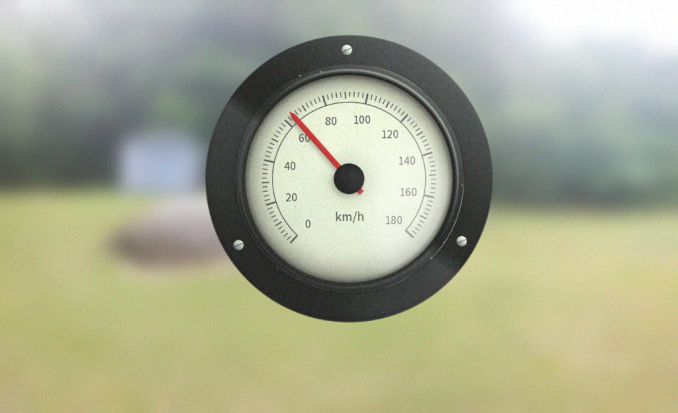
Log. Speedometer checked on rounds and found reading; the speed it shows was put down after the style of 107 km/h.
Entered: 64 km/h
